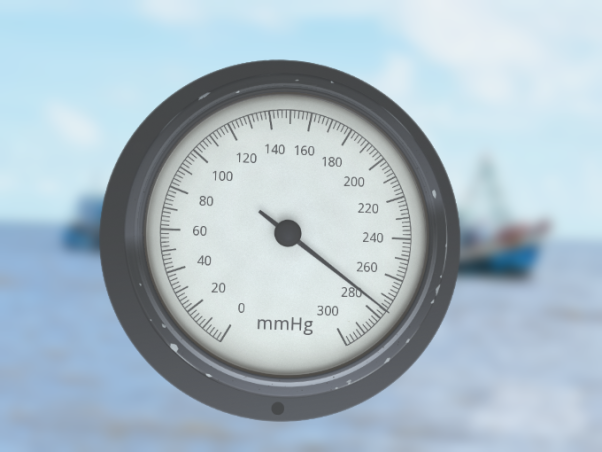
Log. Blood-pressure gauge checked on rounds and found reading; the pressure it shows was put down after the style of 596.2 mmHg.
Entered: 276 mmHg
